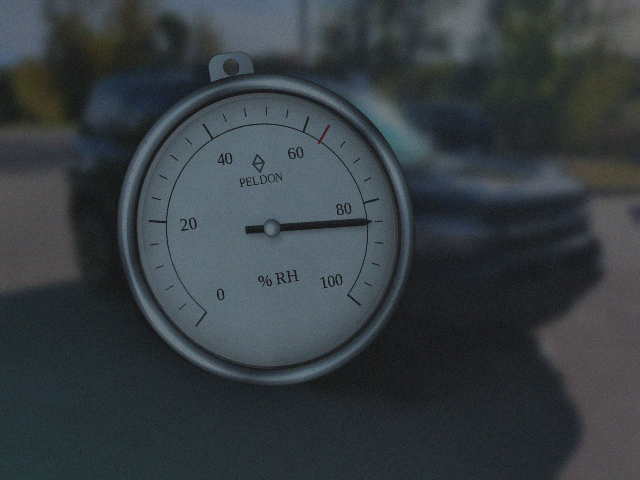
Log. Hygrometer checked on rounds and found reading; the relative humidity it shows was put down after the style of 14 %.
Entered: 84 %
